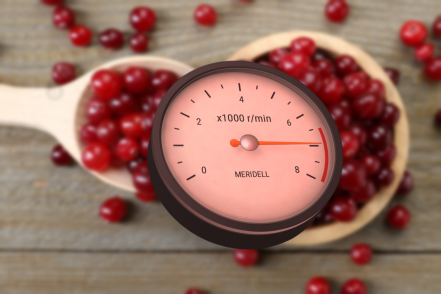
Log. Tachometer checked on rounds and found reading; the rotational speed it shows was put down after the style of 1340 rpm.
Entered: 7000 rpm
